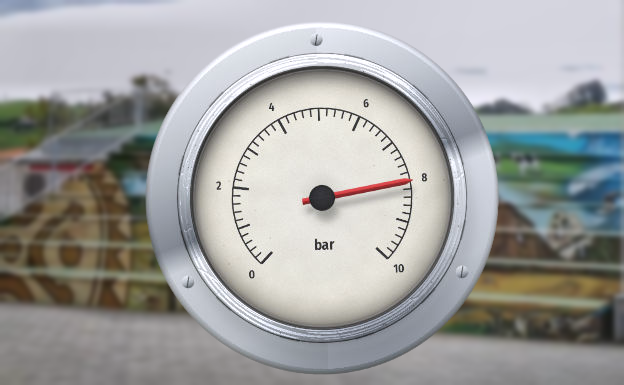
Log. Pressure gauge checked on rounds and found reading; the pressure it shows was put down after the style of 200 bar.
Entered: 8 bar
